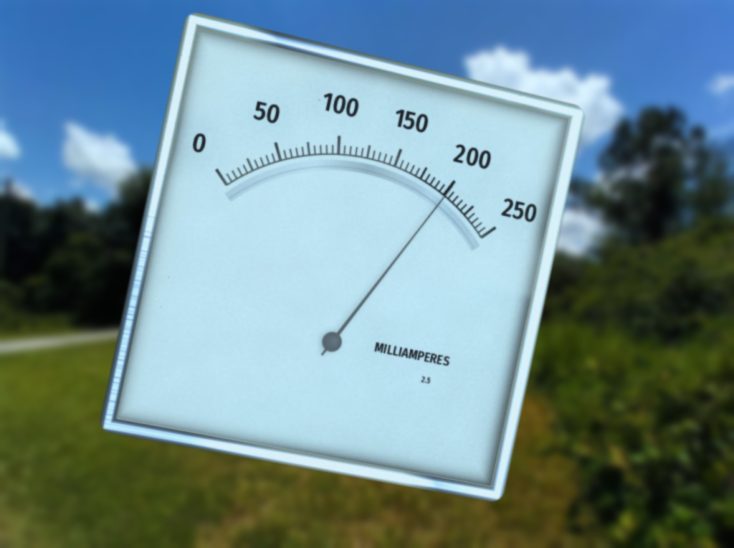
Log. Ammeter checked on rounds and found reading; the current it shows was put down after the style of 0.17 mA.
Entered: 200 mA
